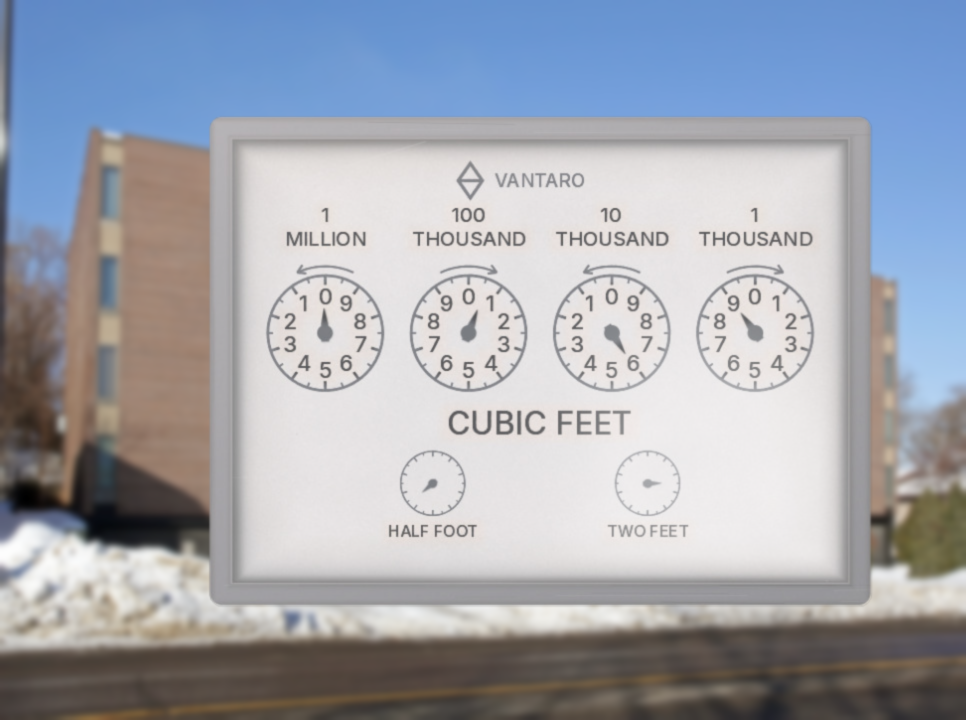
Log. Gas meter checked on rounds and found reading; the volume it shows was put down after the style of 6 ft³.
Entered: 5900 ft³
